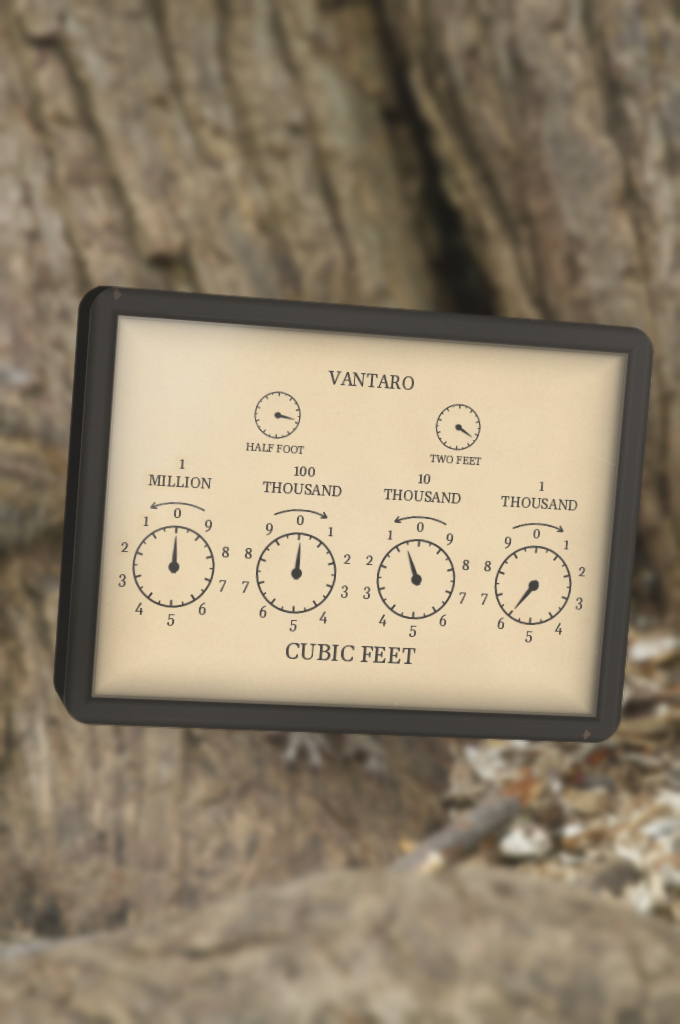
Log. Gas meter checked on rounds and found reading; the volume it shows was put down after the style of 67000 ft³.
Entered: 600 ft³
